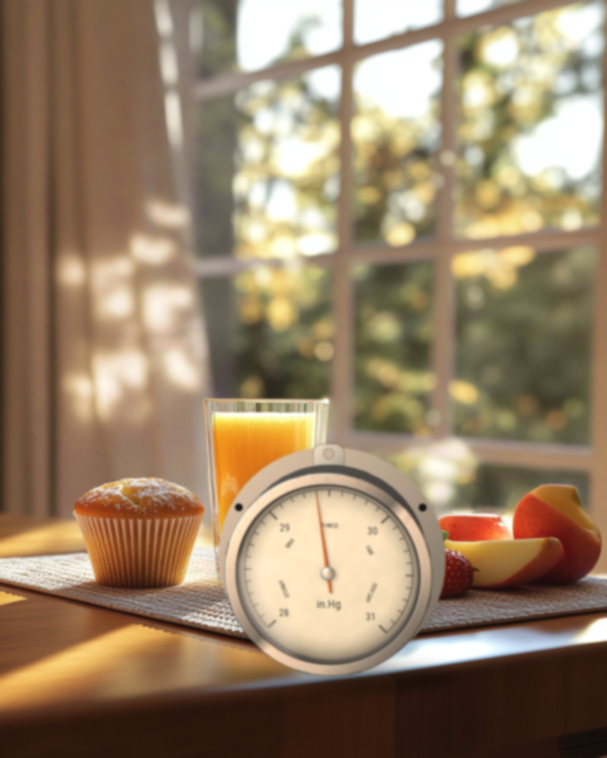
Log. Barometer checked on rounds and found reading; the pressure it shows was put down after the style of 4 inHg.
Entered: 29.4 inHg
